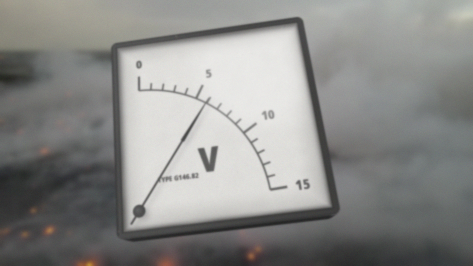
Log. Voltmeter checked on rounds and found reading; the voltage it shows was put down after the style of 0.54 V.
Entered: 6 V
